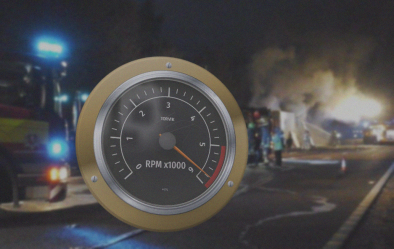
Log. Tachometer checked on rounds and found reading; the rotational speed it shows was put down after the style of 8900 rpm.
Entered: 5800 rpm
